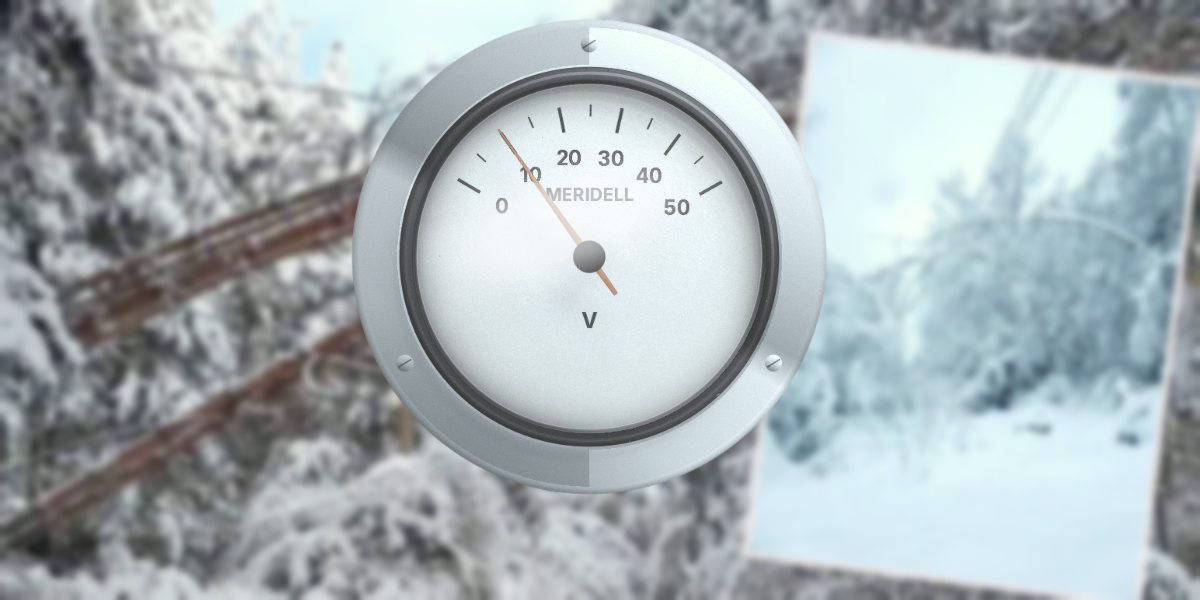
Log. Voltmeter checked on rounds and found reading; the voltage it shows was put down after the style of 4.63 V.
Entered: 10 V
